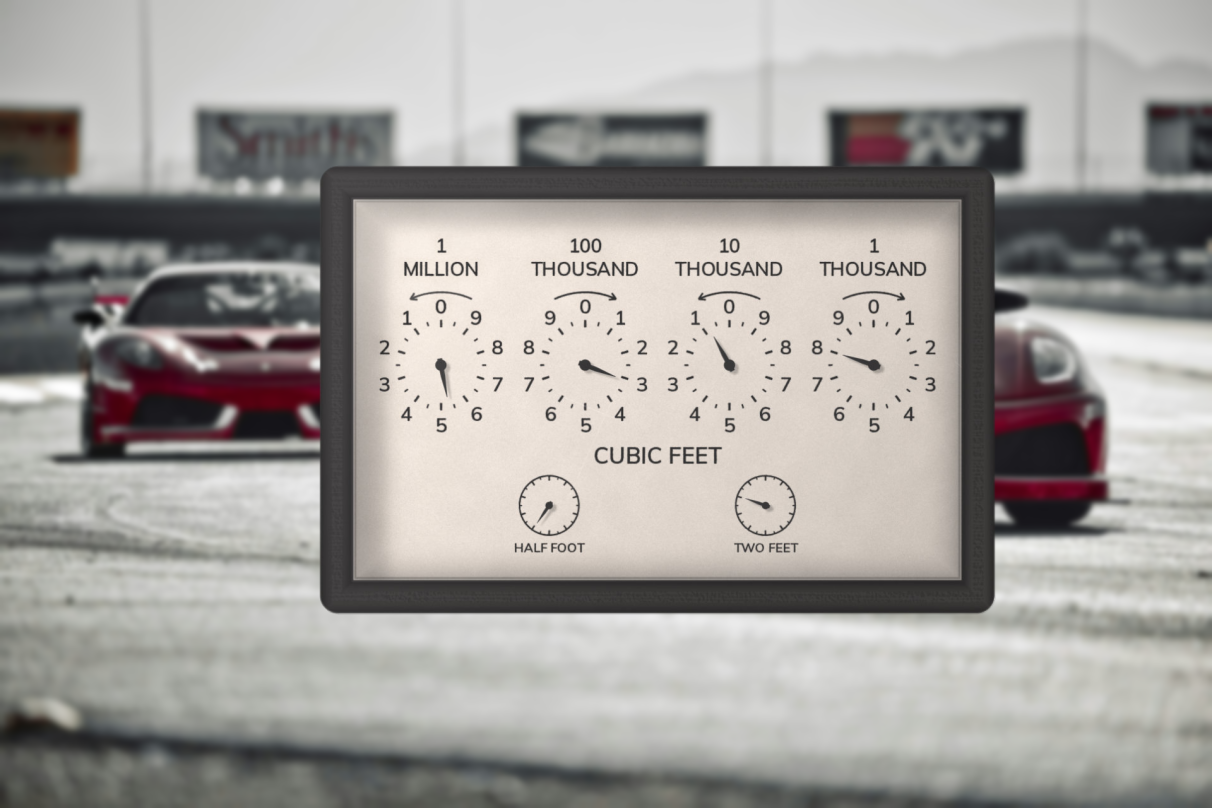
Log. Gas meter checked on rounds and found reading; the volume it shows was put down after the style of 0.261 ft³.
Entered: 530800 ft³
